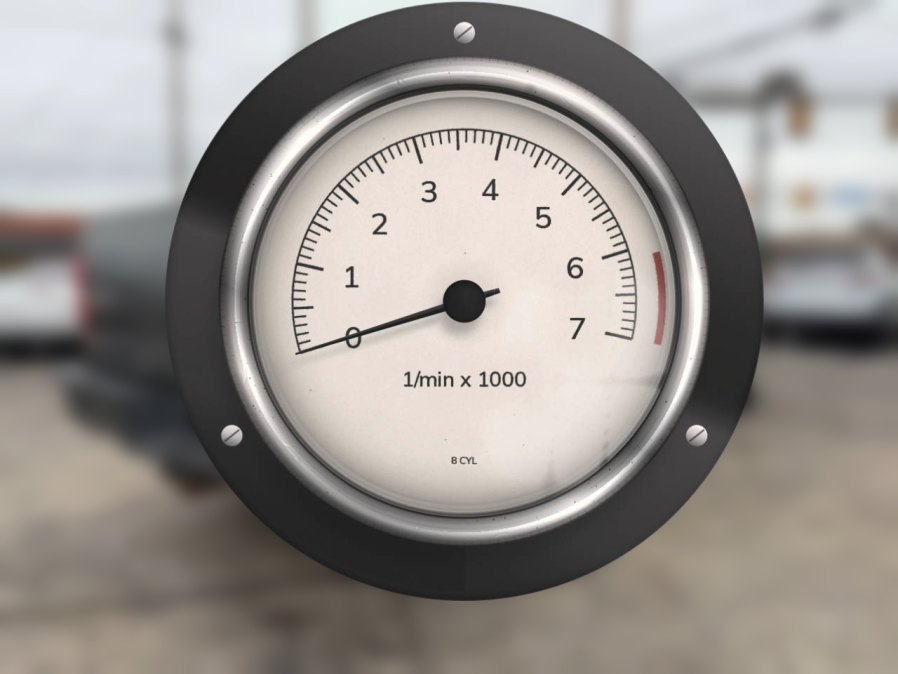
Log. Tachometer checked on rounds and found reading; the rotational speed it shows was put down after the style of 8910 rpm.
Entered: 0 rpm
